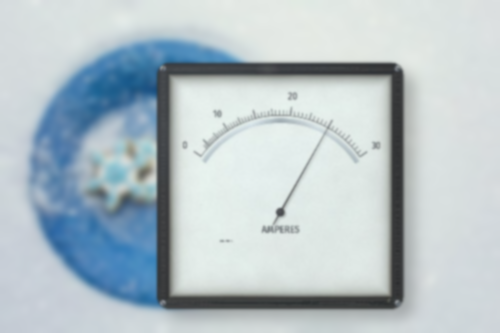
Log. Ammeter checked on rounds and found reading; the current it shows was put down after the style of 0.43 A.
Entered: 25 A
